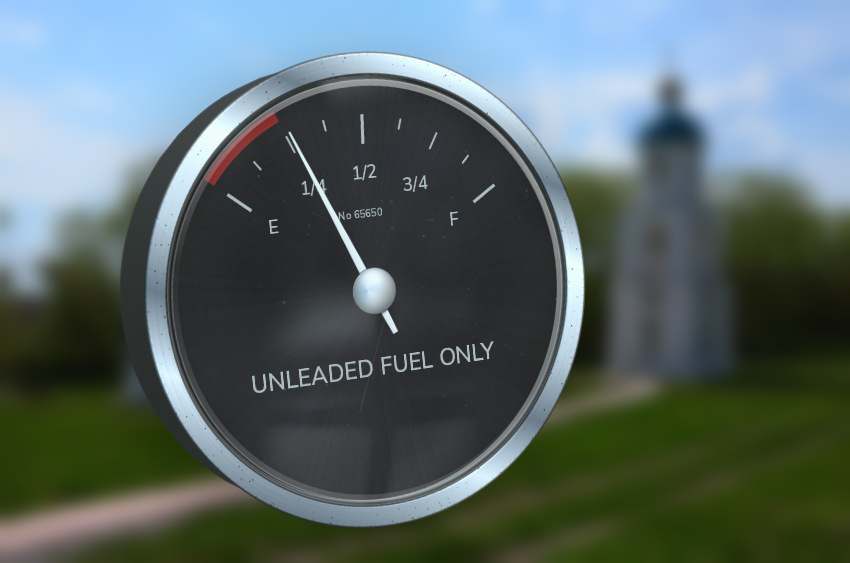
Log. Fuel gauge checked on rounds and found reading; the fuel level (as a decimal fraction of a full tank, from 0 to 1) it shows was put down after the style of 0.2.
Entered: 0.25
